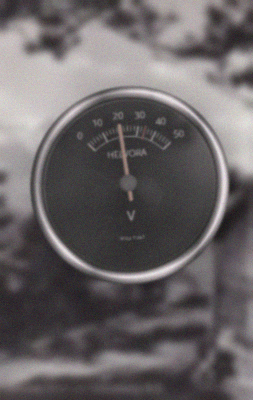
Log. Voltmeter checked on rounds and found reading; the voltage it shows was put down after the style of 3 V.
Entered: 20 V
